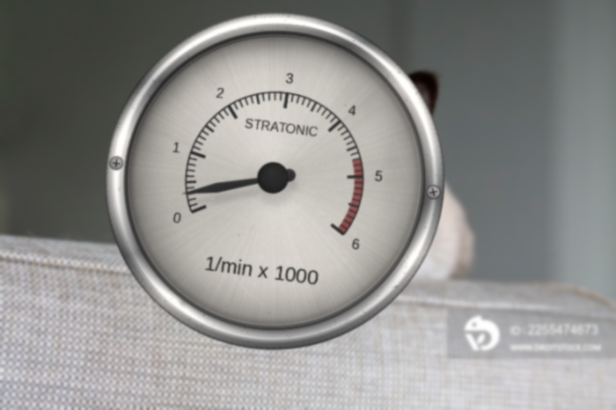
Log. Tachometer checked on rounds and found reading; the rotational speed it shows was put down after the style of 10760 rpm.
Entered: 300 rpm
